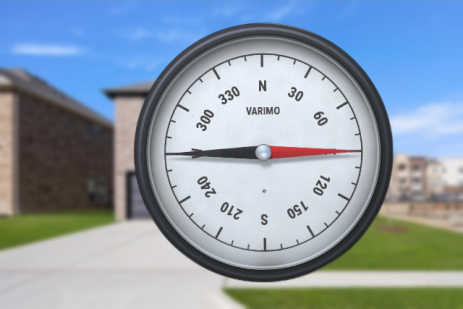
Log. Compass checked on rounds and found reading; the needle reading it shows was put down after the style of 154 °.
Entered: 90 °
